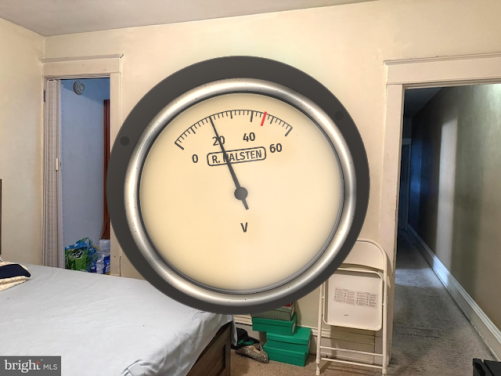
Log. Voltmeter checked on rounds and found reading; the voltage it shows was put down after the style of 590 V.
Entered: 20 V
